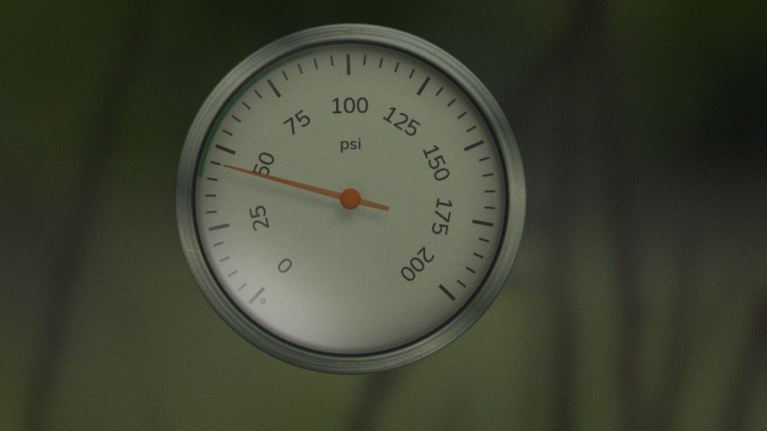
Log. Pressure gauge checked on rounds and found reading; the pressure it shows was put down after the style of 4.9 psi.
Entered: 45 psi
